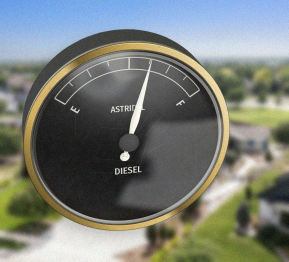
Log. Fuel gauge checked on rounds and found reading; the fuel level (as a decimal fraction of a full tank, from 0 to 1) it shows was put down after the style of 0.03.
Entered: 0.625
